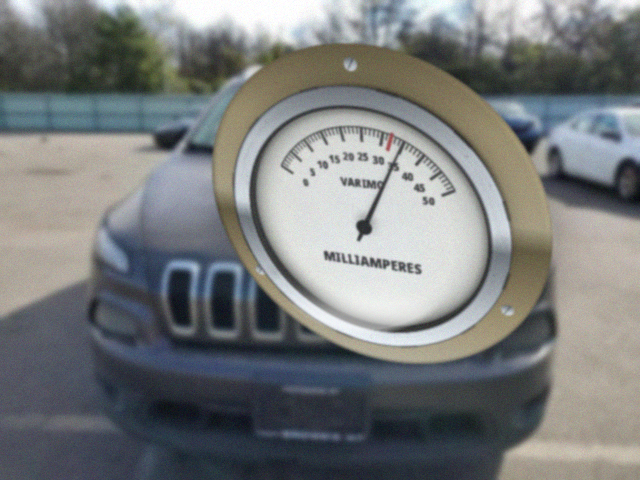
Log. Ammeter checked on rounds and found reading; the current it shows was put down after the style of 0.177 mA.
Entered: 35 mA
